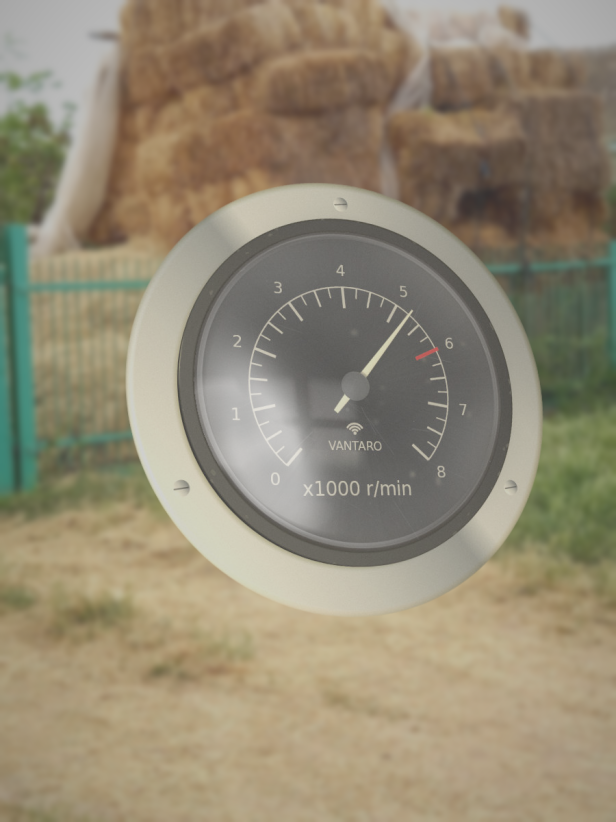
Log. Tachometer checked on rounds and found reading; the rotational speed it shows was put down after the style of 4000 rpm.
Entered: 5250 rpm
